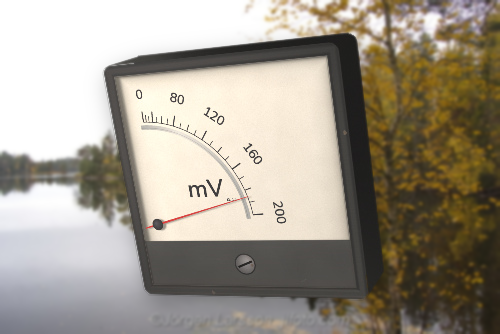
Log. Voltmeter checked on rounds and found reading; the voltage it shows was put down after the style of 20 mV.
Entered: 185 mV
